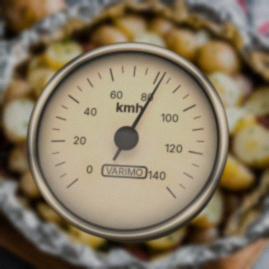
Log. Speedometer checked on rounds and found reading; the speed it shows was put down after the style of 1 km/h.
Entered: 82.5 km/h
